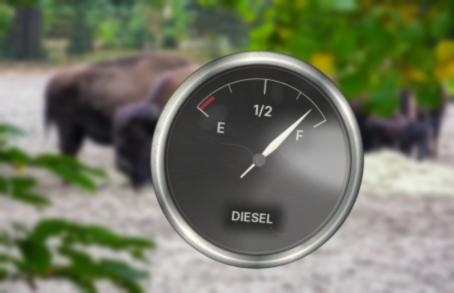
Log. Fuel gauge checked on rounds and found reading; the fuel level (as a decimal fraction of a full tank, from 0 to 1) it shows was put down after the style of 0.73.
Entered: 0.875
